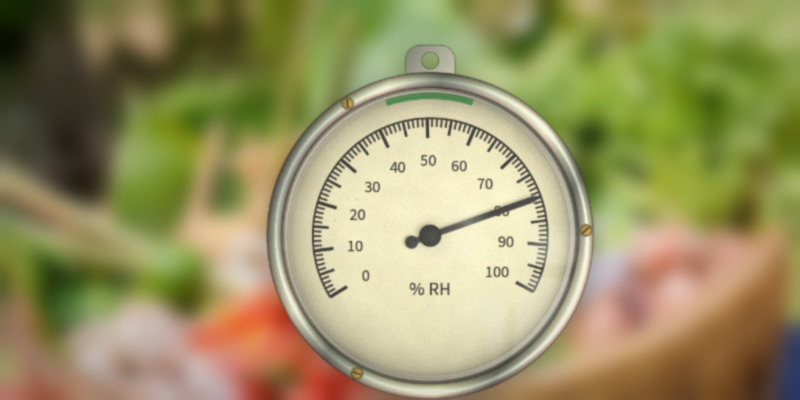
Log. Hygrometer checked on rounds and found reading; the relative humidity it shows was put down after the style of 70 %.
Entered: 80 %
